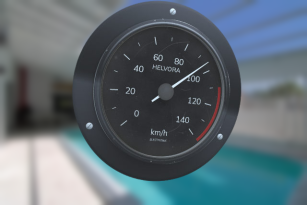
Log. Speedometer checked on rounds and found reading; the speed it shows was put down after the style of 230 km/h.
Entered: 95 km/h
